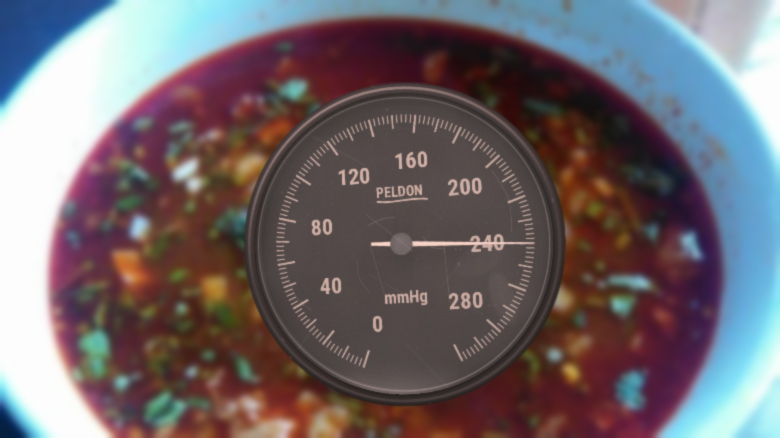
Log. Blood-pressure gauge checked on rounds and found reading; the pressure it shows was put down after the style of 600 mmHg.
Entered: 240 mmHg
